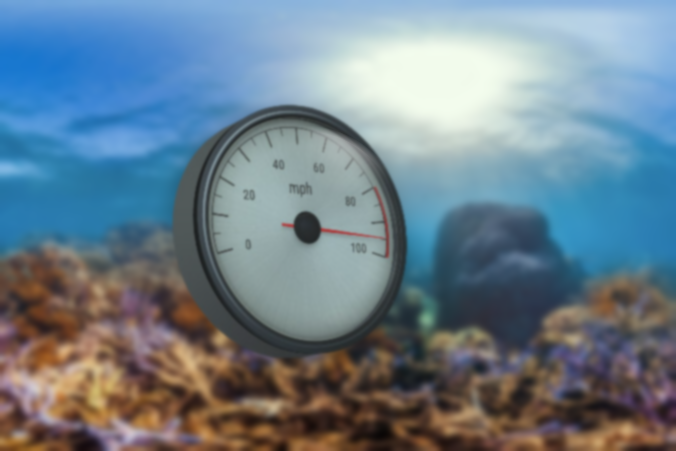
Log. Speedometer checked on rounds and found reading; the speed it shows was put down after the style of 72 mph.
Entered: 95 mph
